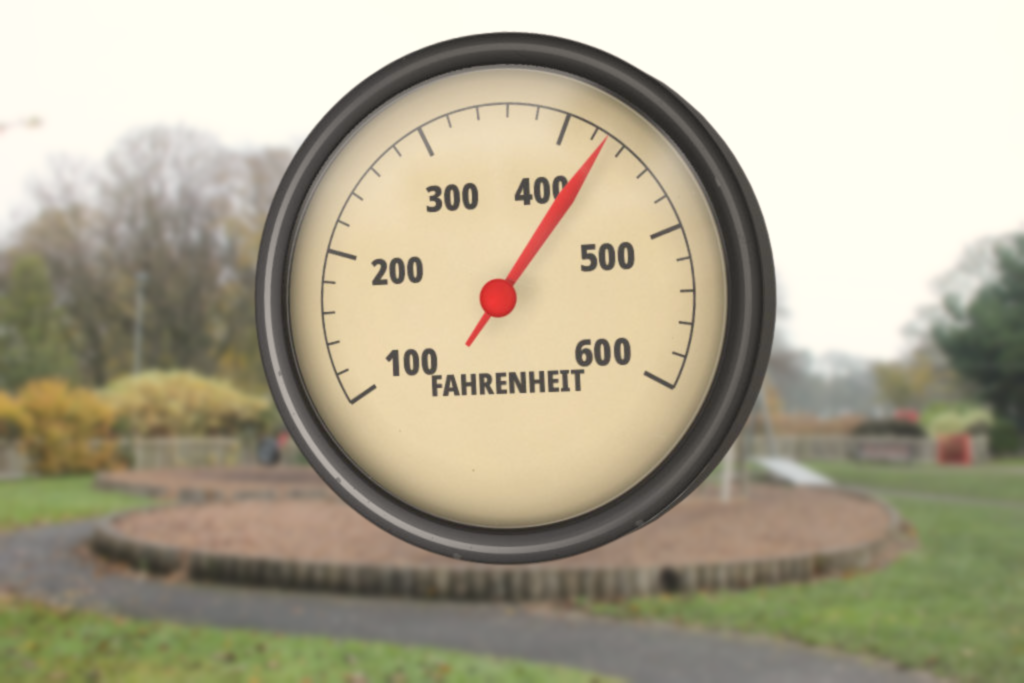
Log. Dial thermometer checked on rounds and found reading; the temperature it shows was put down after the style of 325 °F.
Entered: 430 °F
